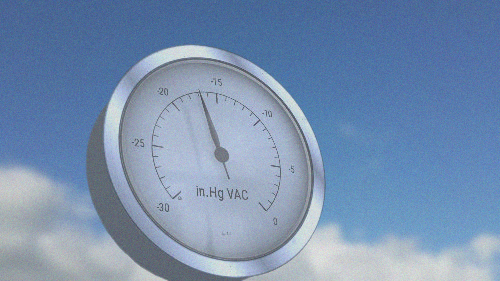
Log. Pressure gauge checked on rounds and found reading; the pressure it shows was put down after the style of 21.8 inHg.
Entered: -17 inHg
